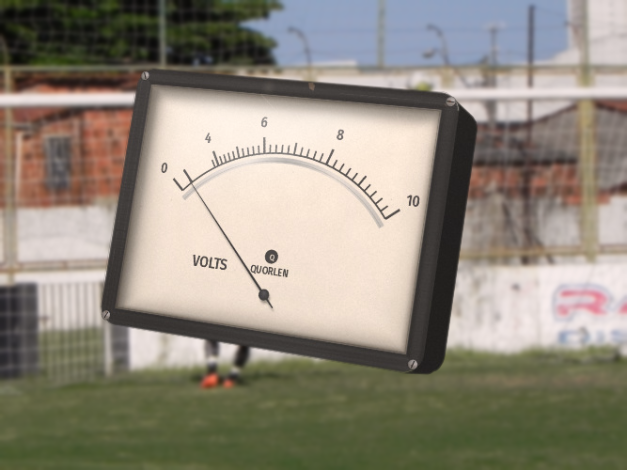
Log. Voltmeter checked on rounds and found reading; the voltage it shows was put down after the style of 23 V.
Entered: 2 V
